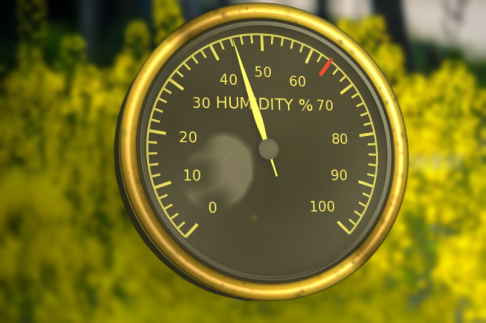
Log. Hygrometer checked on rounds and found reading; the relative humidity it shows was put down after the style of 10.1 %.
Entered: 44 %
